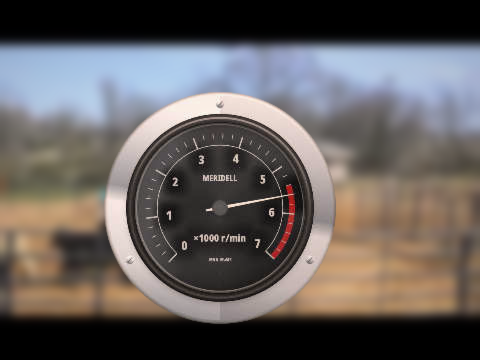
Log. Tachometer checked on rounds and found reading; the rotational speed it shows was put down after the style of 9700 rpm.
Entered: 5600 rpm
